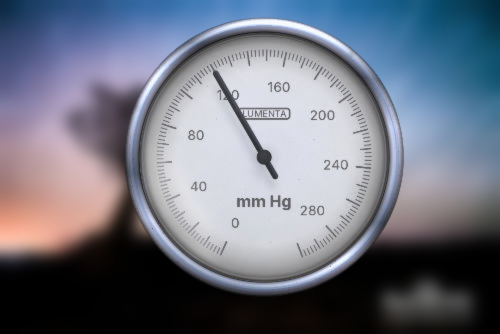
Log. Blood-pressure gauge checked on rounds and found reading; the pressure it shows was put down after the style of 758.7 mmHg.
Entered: 120 mmHg
